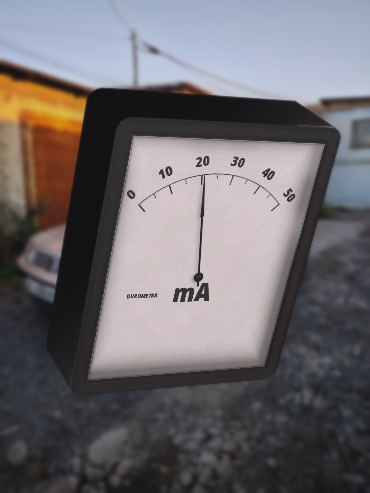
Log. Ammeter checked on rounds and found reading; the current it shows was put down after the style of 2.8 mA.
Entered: 20 mA
